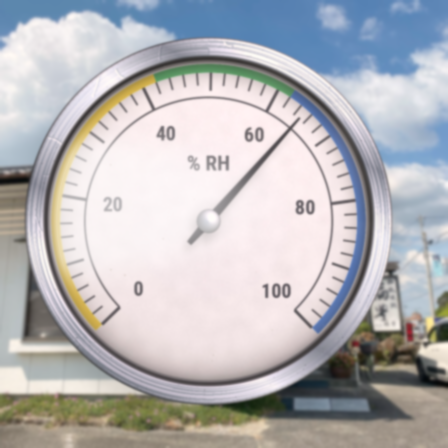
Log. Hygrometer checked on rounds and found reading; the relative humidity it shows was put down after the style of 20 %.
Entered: 65 %
